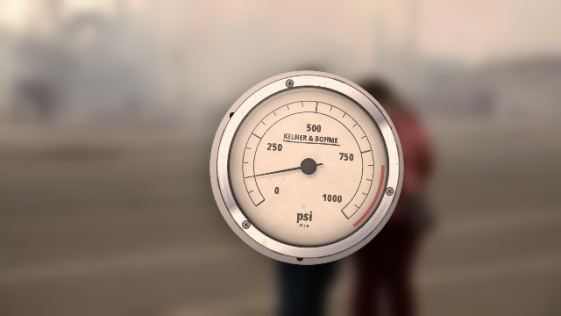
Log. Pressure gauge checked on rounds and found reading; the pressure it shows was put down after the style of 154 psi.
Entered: 100 psi
